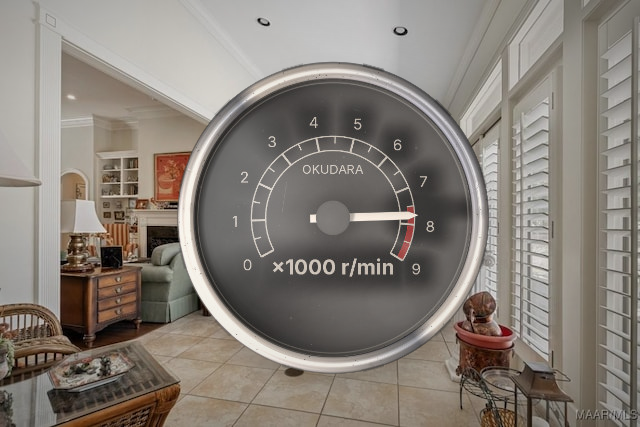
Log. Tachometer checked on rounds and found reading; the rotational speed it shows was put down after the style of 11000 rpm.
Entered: 7750 rpm
